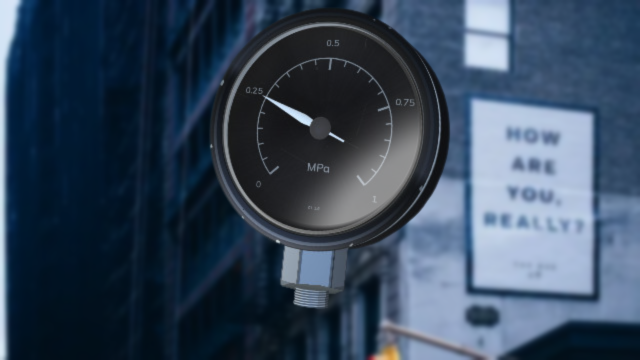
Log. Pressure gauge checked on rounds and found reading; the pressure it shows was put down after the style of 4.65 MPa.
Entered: 0.25 MPa
